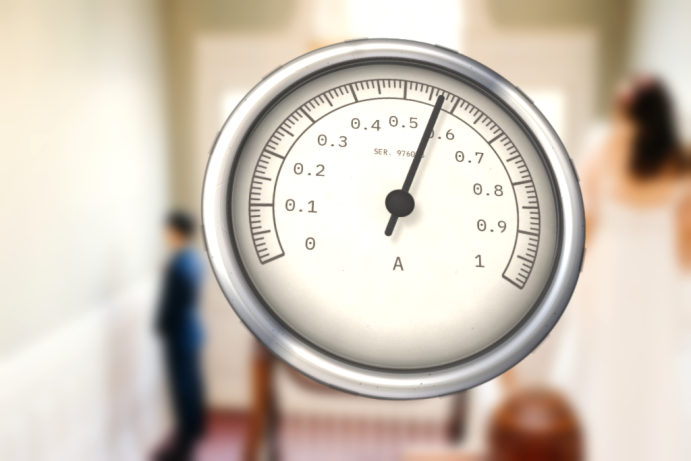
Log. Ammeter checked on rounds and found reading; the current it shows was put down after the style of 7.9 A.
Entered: 0.57 A
